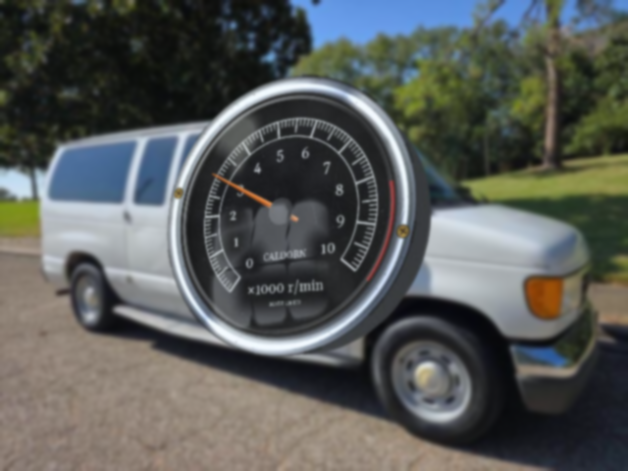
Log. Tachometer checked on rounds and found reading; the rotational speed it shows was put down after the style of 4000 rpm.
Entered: 3000 rpm
